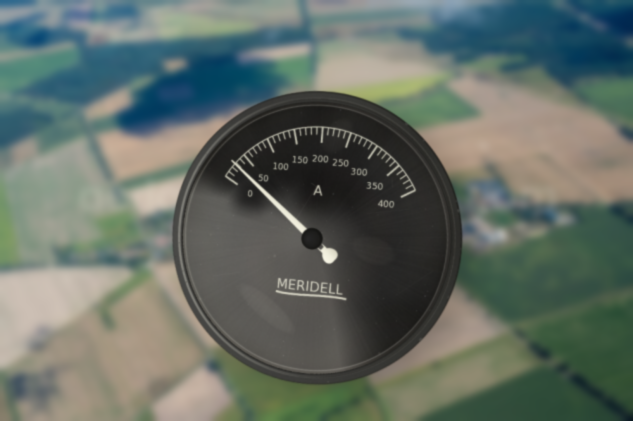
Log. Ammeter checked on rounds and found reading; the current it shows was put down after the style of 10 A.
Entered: 30 A
